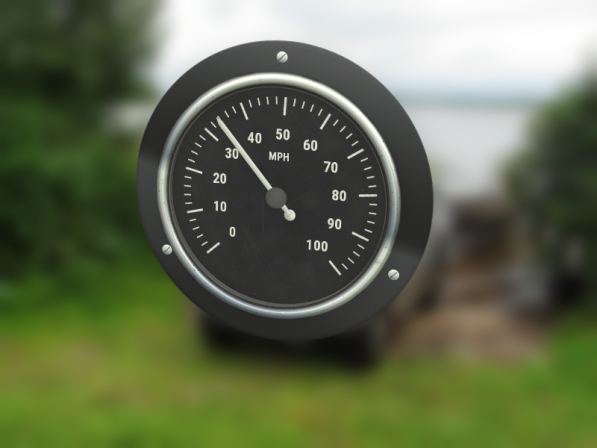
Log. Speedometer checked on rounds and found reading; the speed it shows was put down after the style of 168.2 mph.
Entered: 34 mph
